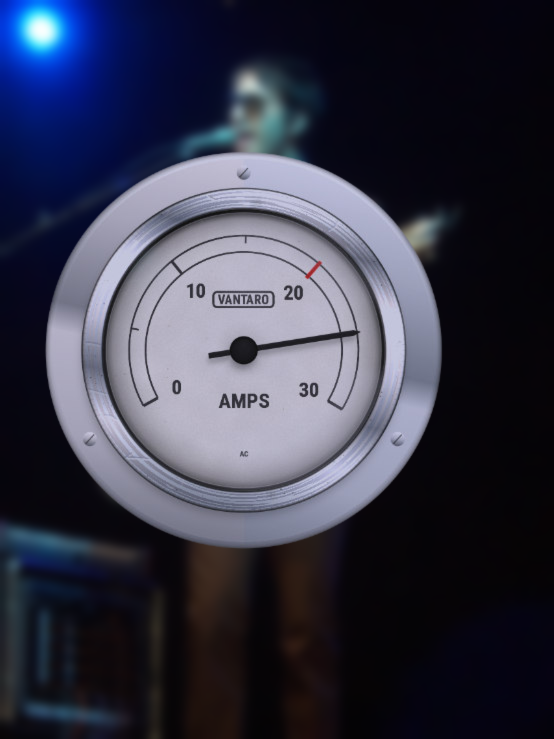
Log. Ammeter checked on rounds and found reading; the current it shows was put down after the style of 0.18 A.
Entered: 25 A
